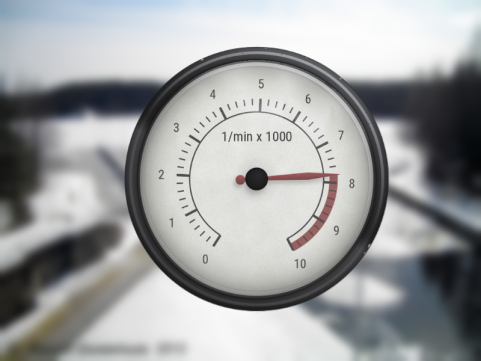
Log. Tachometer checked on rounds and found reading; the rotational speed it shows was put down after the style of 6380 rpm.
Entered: 7800 rpm
